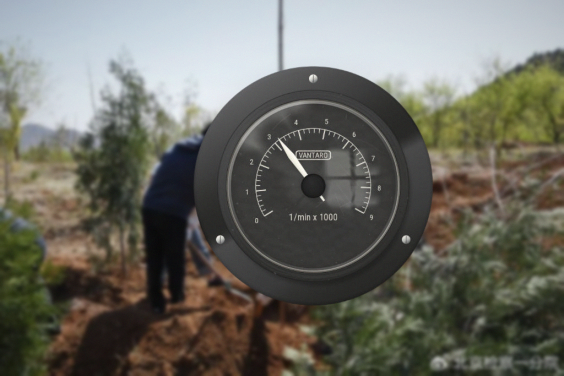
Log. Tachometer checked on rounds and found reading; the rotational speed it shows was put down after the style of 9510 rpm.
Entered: 3200 rpm
